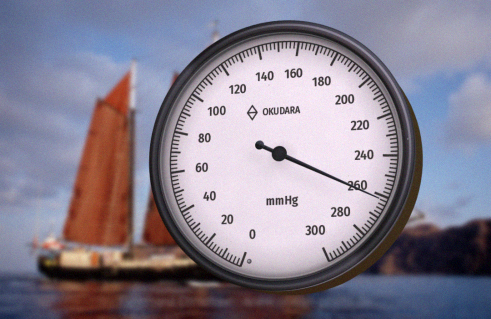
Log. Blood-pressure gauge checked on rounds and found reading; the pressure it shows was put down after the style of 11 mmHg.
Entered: 262 mmHg
